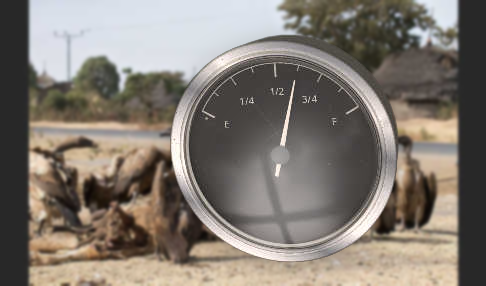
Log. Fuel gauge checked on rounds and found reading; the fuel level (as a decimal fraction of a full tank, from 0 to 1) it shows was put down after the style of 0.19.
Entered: 0.625
